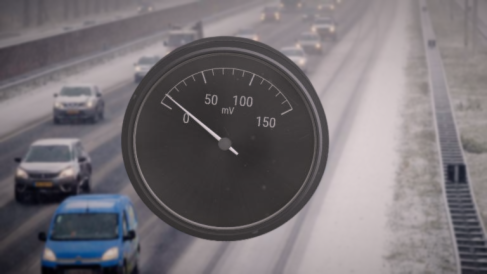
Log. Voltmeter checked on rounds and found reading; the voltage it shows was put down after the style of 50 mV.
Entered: 10 mV
